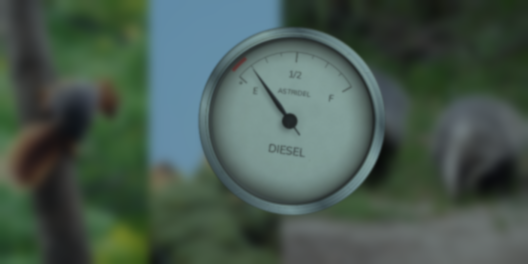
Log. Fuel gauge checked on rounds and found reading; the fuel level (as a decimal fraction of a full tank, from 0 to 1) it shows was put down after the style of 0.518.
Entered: 0.125
